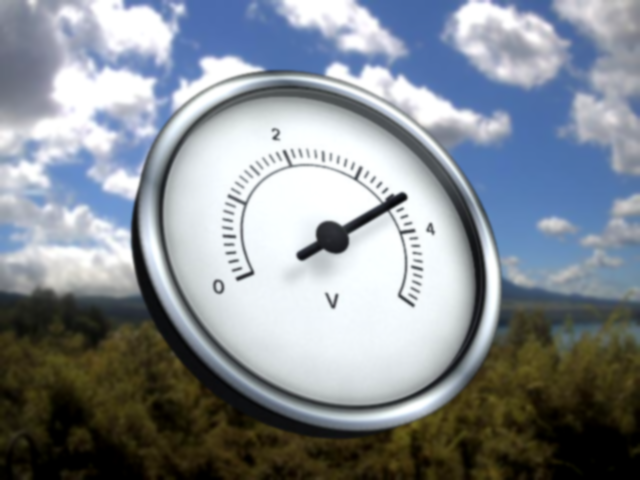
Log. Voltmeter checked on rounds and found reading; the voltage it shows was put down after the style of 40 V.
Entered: 3.6 V
